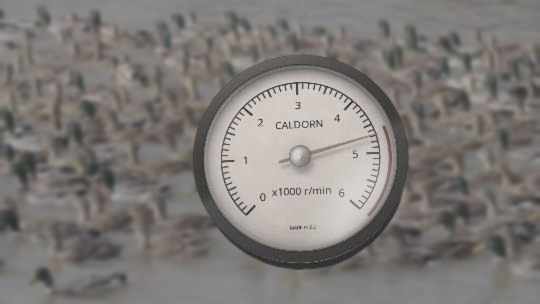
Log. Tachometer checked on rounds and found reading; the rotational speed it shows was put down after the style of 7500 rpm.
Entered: 4700 rpm
